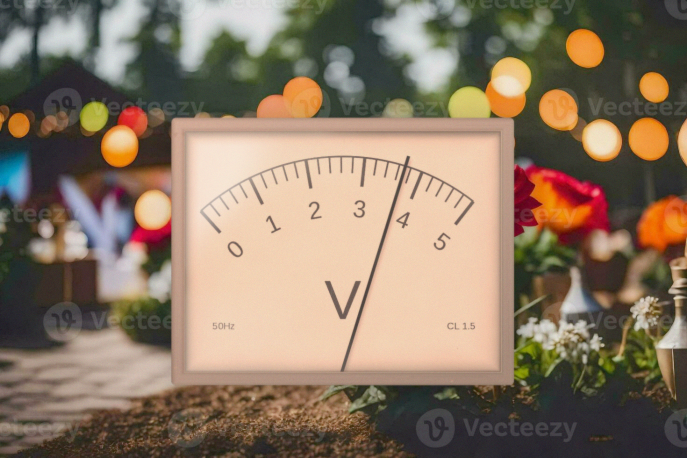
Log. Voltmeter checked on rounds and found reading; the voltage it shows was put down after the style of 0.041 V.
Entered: 3.7 V
